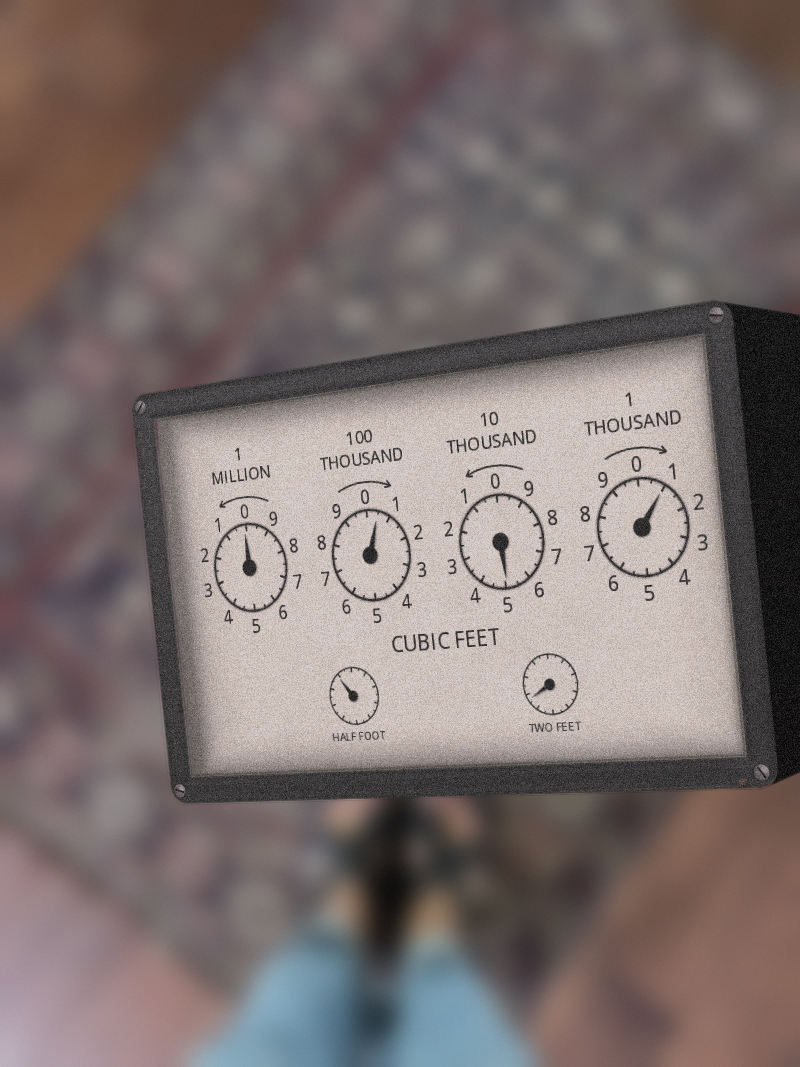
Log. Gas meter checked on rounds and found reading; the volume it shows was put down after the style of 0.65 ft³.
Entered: 5100 ft³
